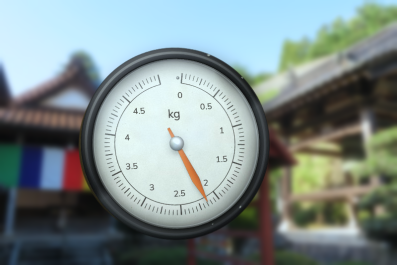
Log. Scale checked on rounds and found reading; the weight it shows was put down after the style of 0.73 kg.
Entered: 2.15 kg
